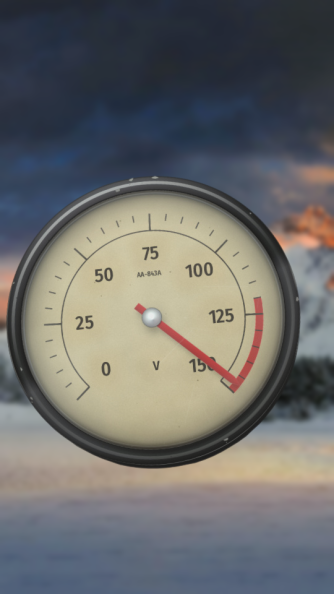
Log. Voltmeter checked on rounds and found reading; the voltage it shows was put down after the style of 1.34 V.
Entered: 147.5 V
